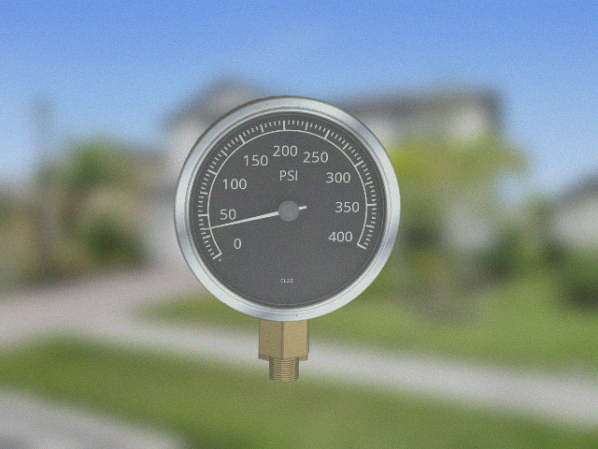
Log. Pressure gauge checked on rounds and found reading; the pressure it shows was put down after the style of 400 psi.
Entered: 35 psi
